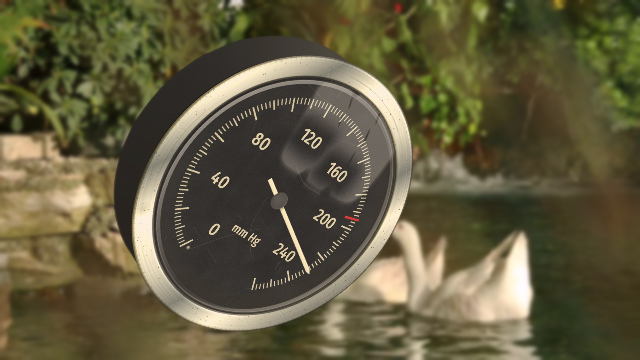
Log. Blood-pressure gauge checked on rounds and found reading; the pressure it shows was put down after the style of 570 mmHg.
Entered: 230 mmHg
